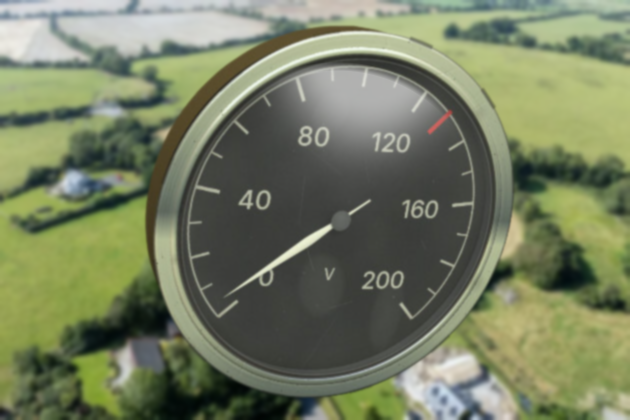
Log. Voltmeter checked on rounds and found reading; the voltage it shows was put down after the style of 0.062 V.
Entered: 5 V
